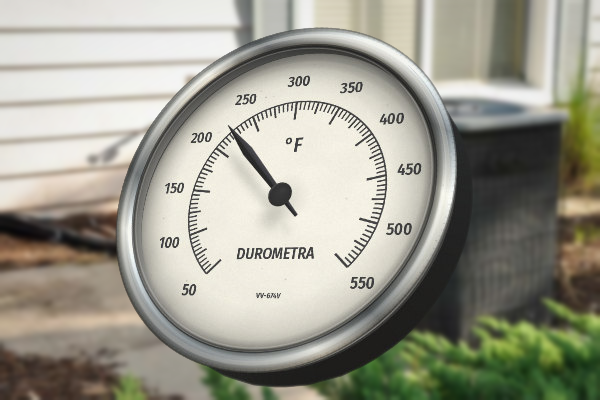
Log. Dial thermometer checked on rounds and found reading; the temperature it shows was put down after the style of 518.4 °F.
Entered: 225 °F
